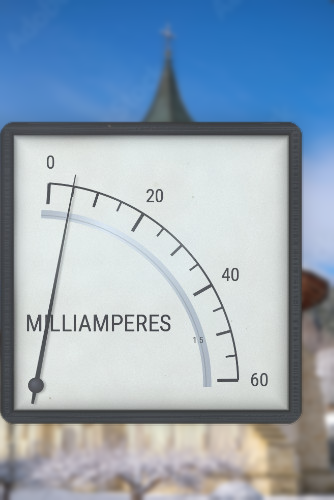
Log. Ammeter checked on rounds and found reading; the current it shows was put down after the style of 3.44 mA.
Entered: 5 mA
